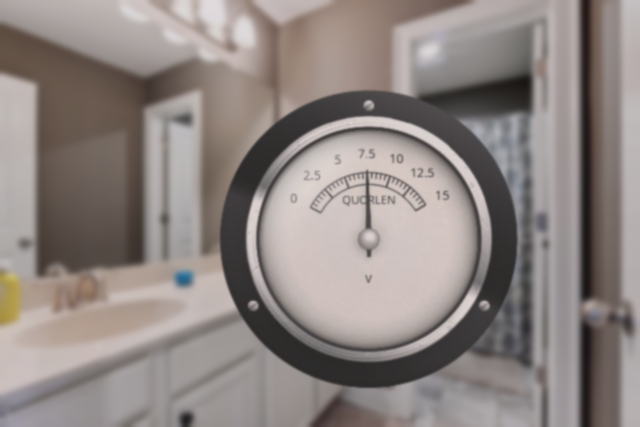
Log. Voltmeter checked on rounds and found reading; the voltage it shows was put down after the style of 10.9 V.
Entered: 7.5 V
